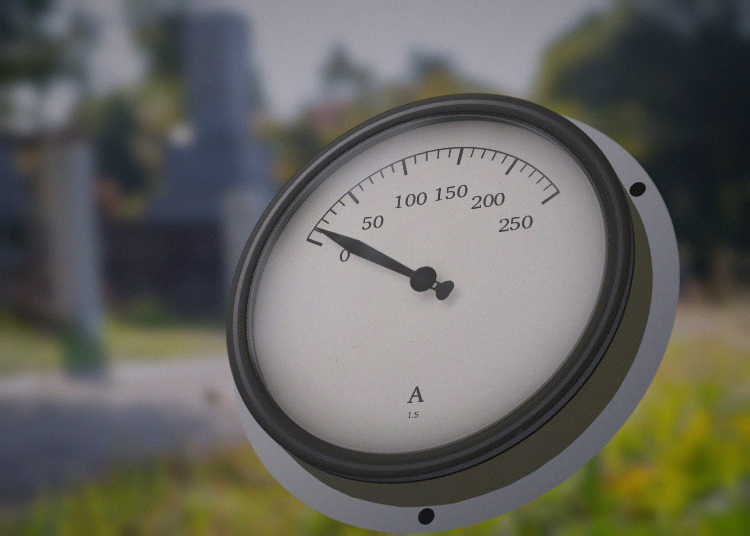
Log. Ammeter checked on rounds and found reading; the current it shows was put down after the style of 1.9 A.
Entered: 10 A
